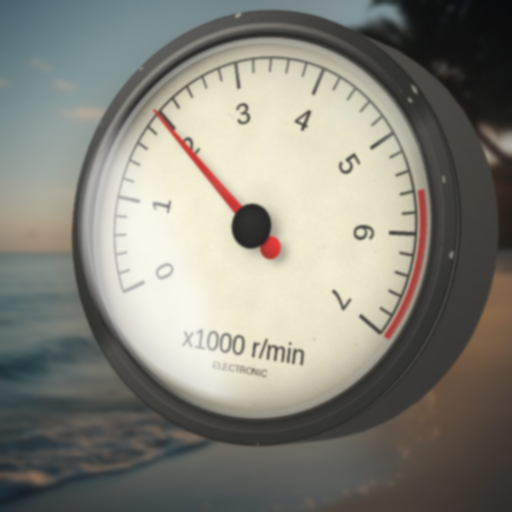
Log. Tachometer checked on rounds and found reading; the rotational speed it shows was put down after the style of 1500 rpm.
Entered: 2000 rpm
